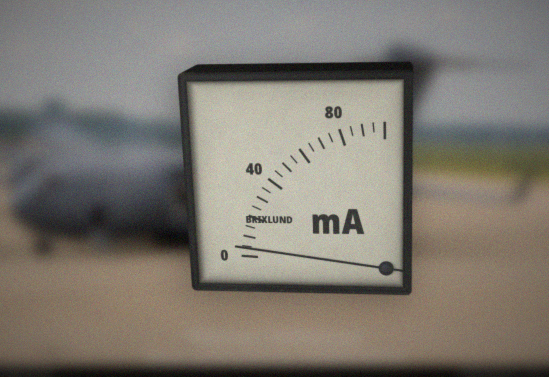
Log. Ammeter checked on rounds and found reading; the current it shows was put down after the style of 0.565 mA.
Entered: 5 mA
